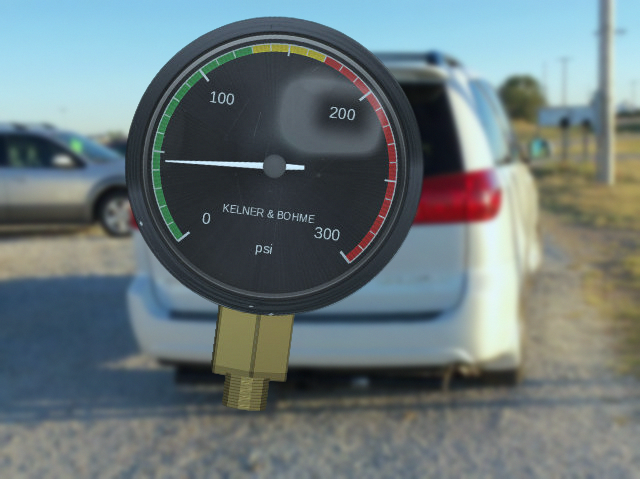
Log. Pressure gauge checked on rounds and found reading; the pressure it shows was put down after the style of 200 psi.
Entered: 45 psi
